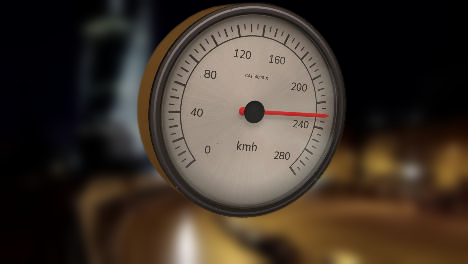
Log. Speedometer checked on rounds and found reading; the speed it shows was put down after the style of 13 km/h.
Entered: 230 km/h
